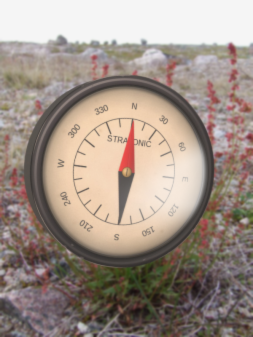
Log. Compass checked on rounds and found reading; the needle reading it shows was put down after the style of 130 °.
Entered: 0 °
